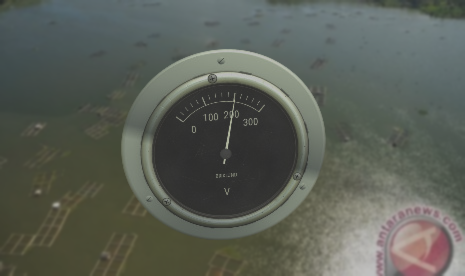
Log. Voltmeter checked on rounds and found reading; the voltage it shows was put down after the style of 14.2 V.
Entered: 200 V
